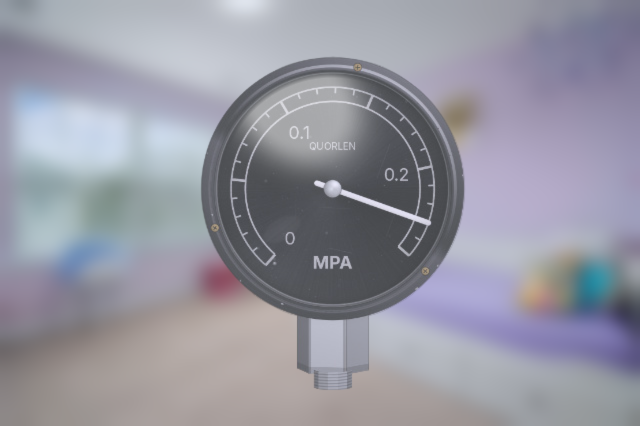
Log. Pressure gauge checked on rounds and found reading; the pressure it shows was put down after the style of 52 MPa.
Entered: 0.23 MPa
